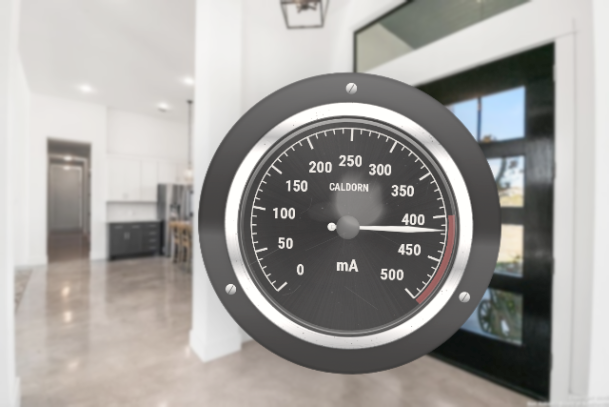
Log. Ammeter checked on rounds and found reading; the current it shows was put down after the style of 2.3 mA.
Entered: 415 mA
